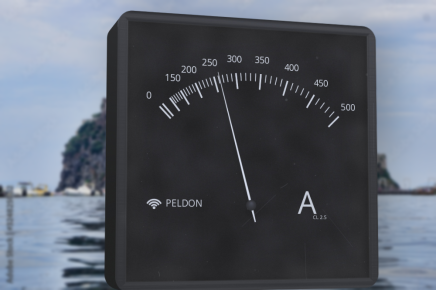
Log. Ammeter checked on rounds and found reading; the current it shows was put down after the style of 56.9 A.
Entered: 260 A
